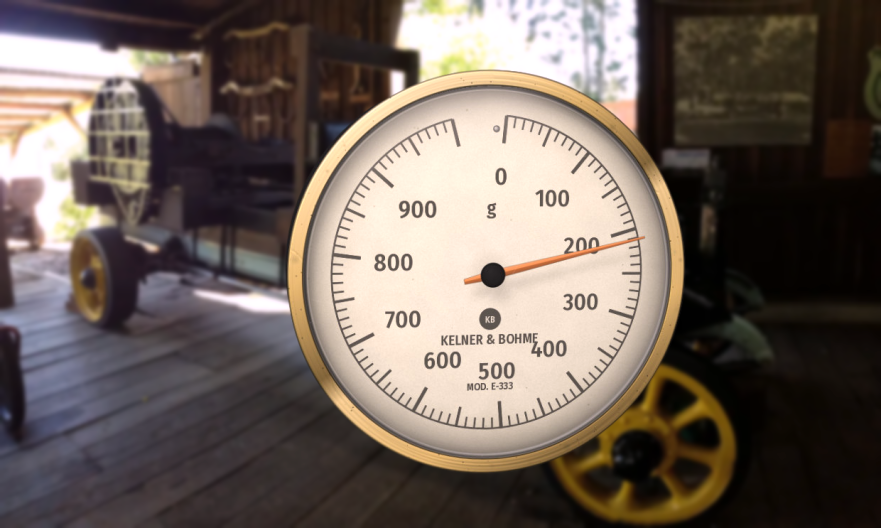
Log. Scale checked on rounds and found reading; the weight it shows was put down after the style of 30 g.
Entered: 210 g
